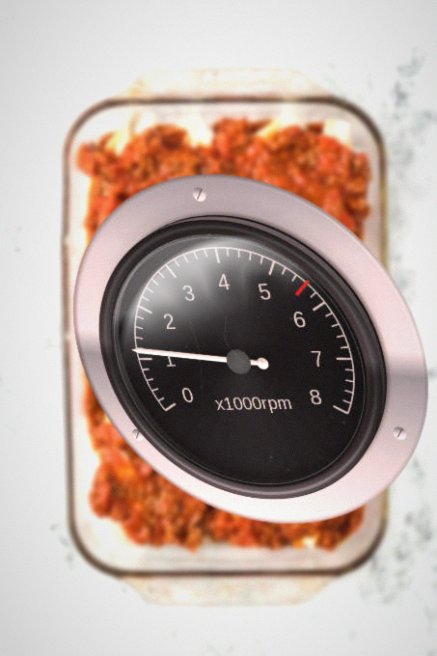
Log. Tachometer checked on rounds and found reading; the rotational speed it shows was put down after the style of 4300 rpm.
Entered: 1200 rpm
